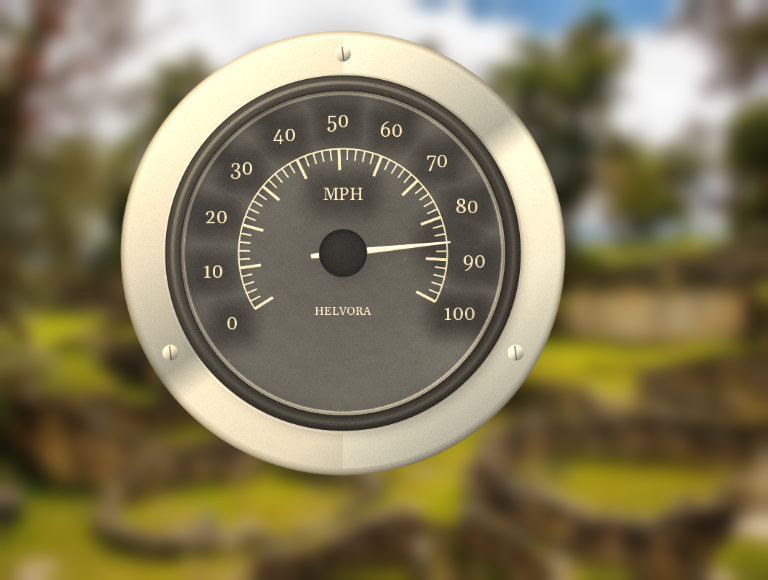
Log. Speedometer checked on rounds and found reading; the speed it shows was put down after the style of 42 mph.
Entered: 86 mph
